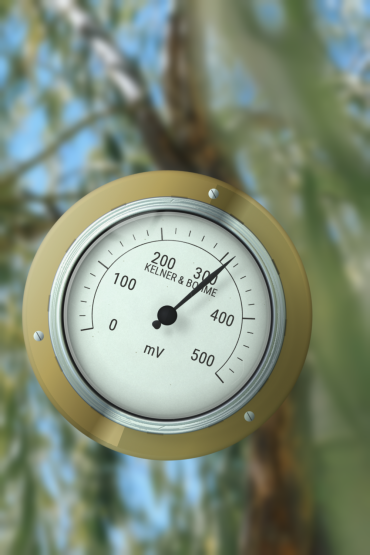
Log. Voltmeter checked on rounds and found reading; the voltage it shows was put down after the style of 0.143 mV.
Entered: 310 mV
